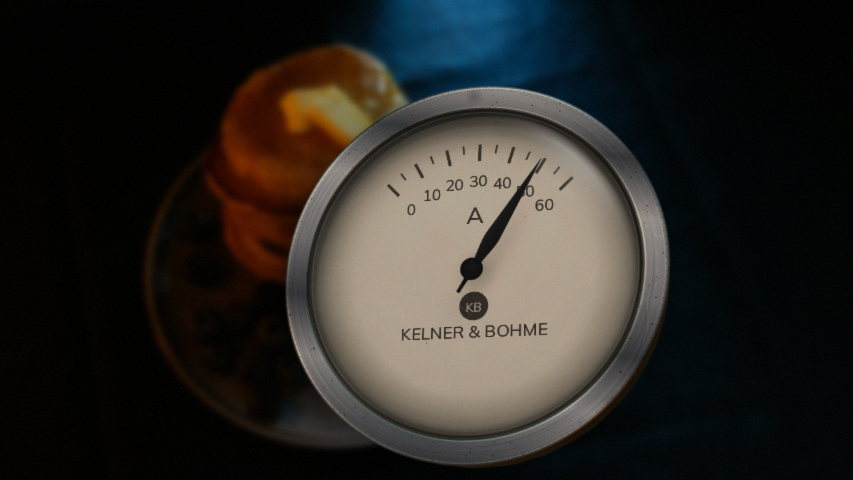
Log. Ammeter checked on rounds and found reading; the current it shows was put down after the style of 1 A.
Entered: 50 A
